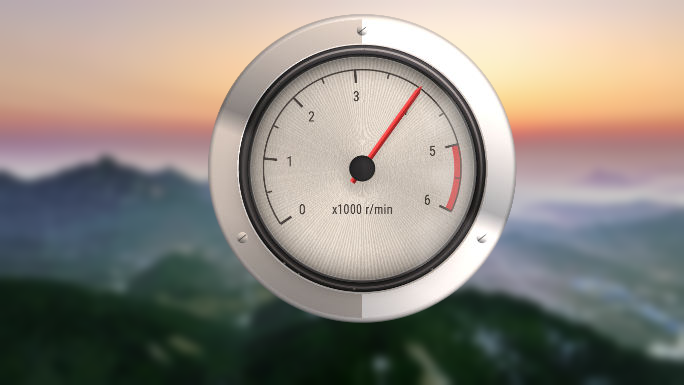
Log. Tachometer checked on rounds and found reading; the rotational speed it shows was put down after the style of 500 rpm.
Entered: 4000 rpm
